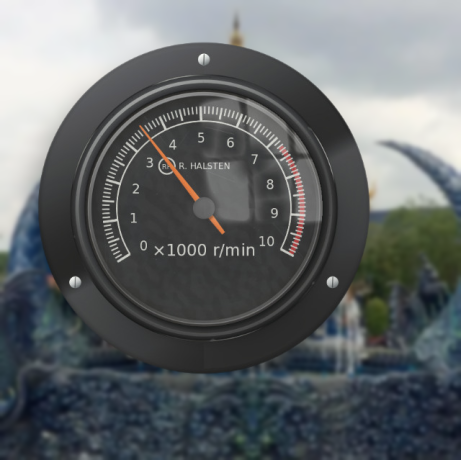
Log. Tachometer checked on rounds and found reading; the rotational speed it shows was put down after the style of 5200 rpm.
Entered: 3500 rpm
